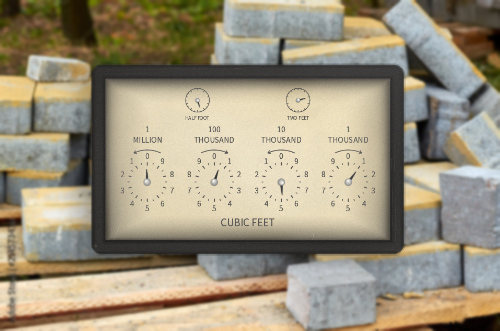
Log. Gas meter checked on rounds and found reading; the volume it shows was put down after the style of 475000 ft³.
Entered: 5100 ft³
